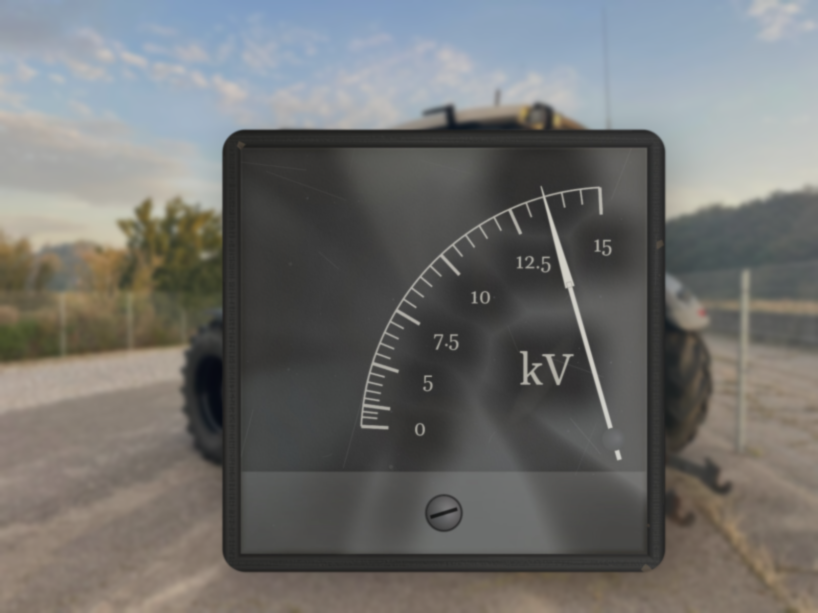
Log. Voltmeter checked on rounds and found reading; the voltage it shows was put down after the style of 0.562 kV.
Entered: 13.5 kV
